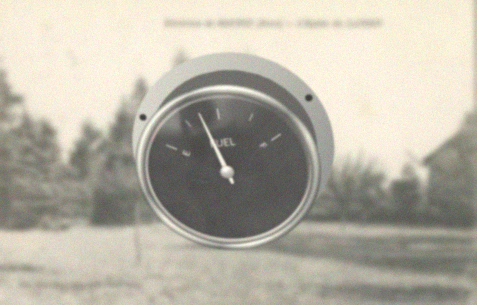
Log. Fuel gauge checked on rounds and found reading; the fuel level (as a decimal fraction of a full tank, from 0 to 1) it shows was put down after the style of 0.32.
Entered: 0.375
